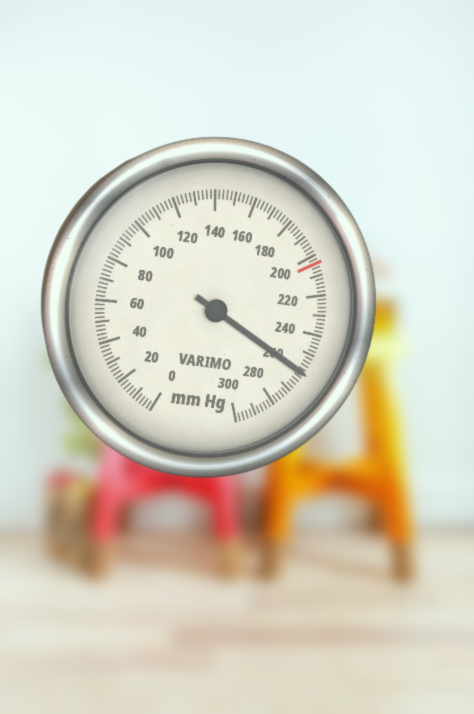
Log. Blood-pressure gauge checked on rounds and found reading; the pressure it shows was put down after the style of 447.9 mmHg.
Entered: 260 mmHg
